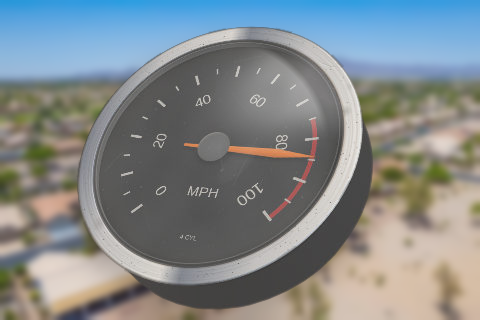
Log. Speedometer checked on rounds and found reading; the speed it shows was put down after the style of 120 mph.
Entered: 85 mph
